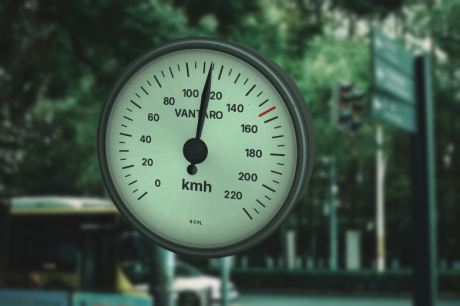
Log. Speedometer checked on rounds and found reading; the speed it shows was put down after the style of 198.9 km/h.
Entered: 115 km/h
